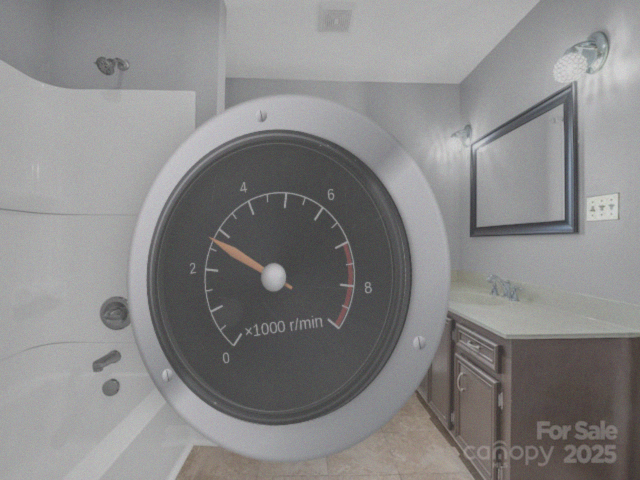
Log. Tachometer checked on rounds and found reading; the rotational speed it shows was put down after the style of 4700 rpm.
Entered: 2750 rpm
